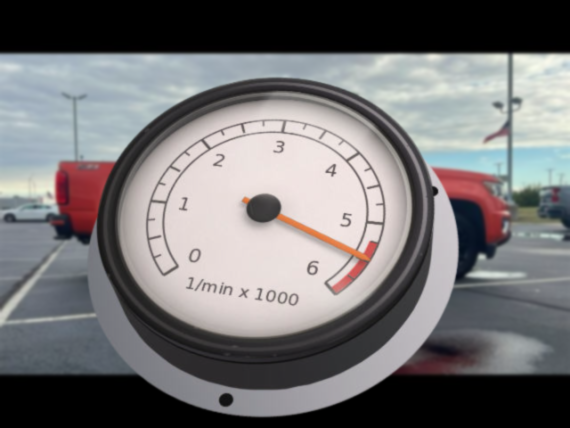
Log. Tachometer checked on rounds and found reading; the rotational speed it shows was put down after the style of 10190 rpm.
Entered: 5500 rpm
